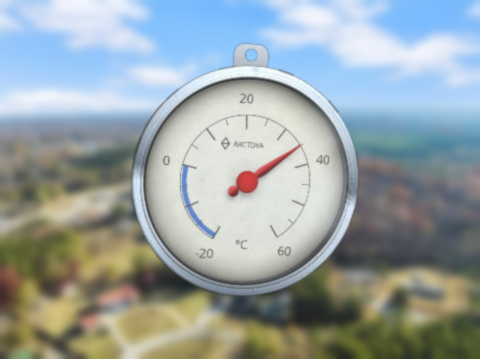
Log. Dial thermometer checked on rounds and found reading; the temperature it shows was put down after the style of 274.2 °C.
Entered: 35 °C
